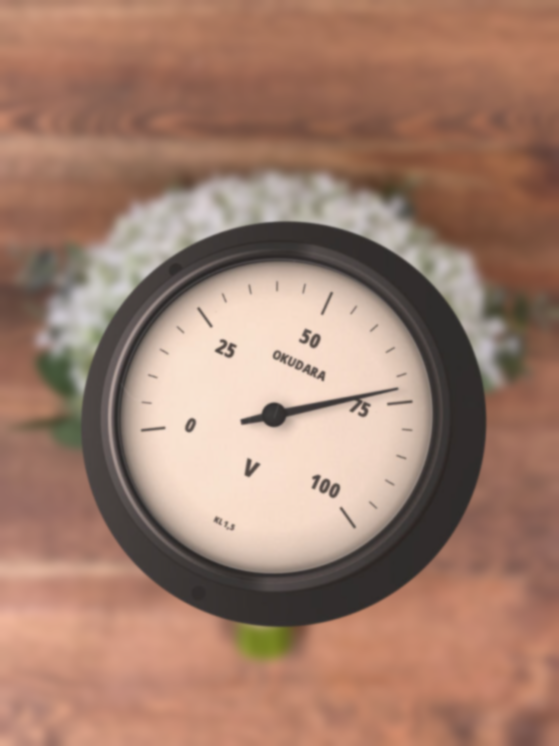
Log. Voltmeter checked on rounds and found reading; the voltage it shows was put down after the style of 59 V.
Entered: 72.5 V
